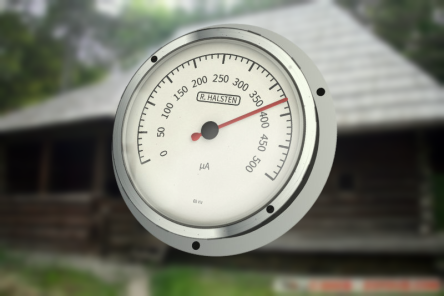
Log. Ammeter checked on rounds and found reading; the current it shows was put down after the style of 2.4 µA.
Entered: 380 µA
